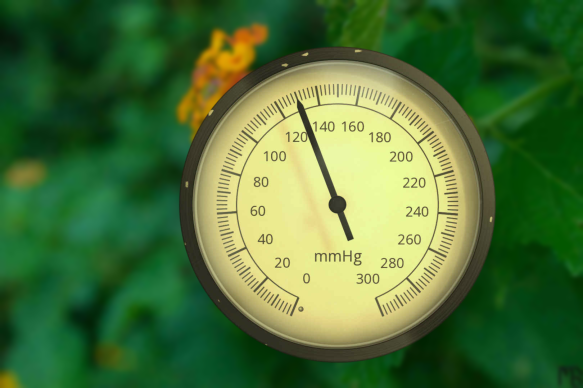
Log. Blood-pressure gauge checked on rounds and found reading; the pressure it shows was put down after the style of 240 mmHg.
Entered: 130 mmHg
